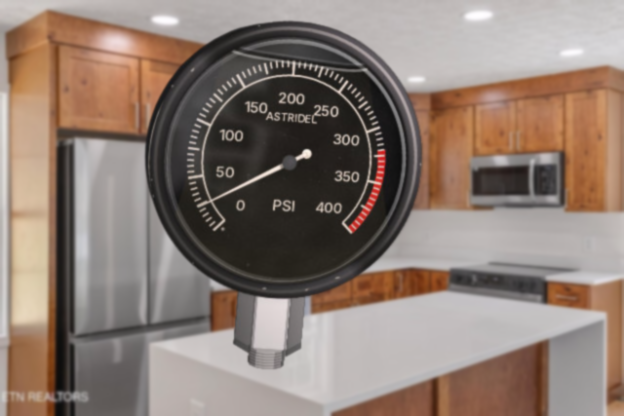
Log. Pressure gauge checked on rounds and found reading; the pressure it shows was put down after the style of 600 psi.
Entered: 25 psi
